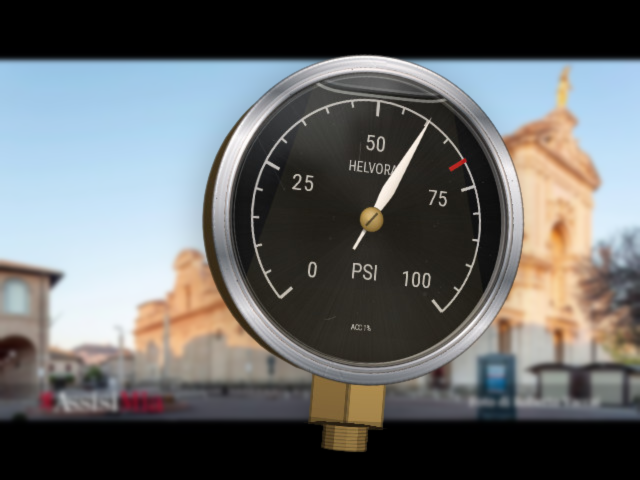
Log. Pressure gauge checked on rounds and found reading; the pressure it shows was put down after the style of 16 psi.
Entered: 60 psi
